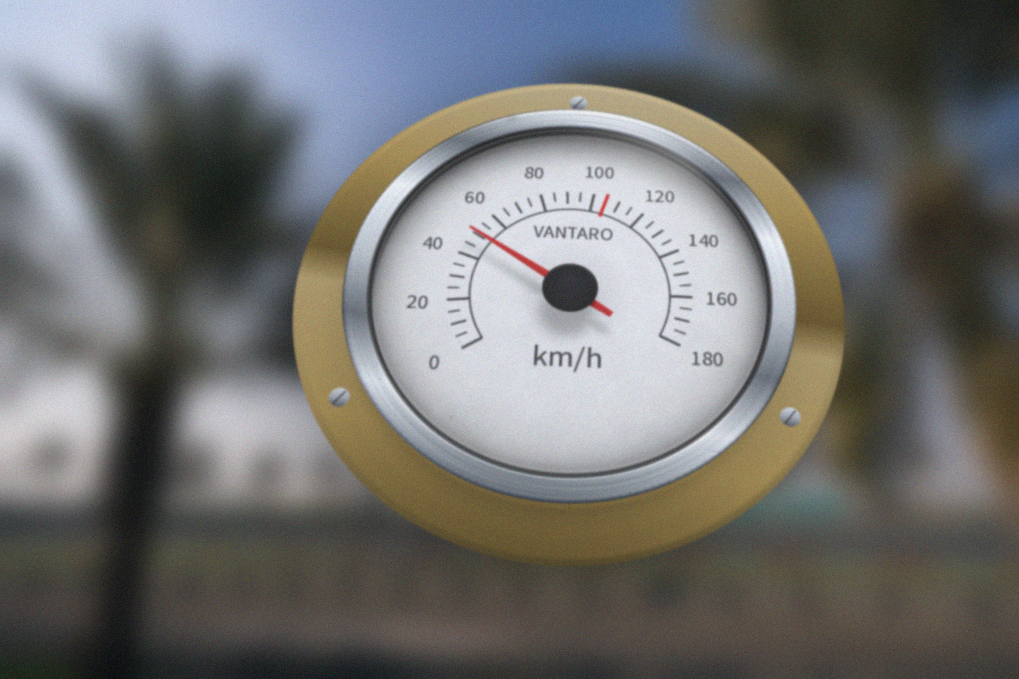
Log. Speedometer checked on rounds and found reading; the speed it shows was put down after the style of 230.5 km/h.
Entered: 50 km/h
